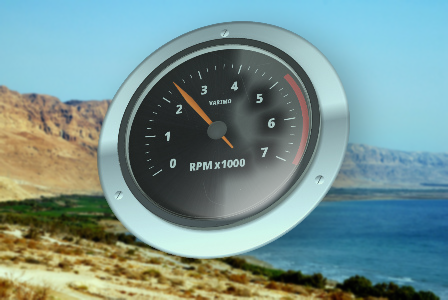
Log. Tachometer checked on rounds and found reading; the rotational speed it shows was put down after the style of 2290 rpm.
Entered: 2400 rpm
